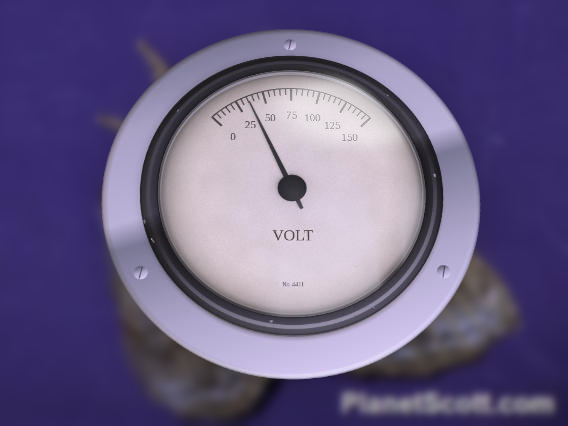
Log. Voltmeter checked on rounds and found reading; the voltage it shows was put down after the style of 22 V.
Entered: 35 V
